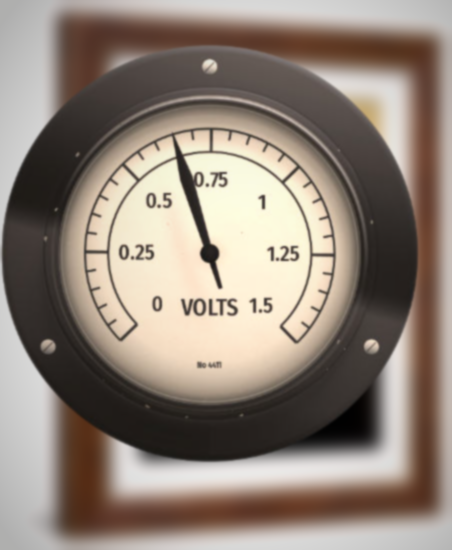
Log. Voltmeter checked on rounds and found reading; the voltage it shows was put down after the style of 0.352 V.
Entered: 0.65 V
